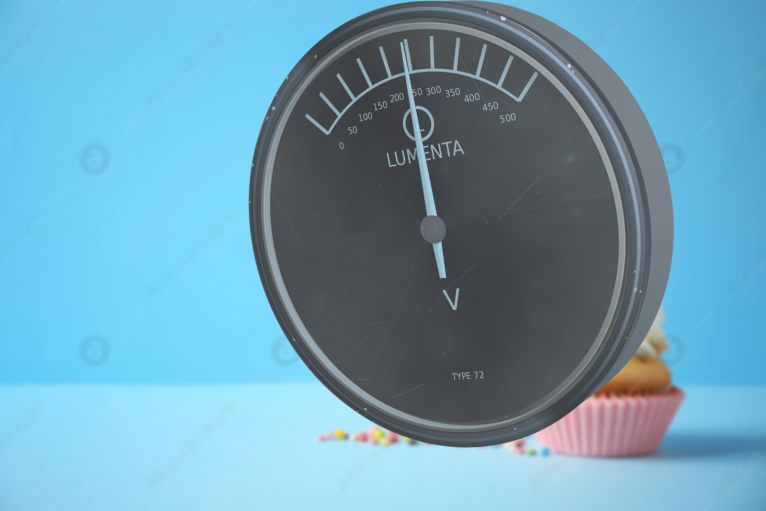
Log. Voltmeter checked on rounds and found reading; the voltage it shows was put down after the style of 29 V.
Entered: 250 V
